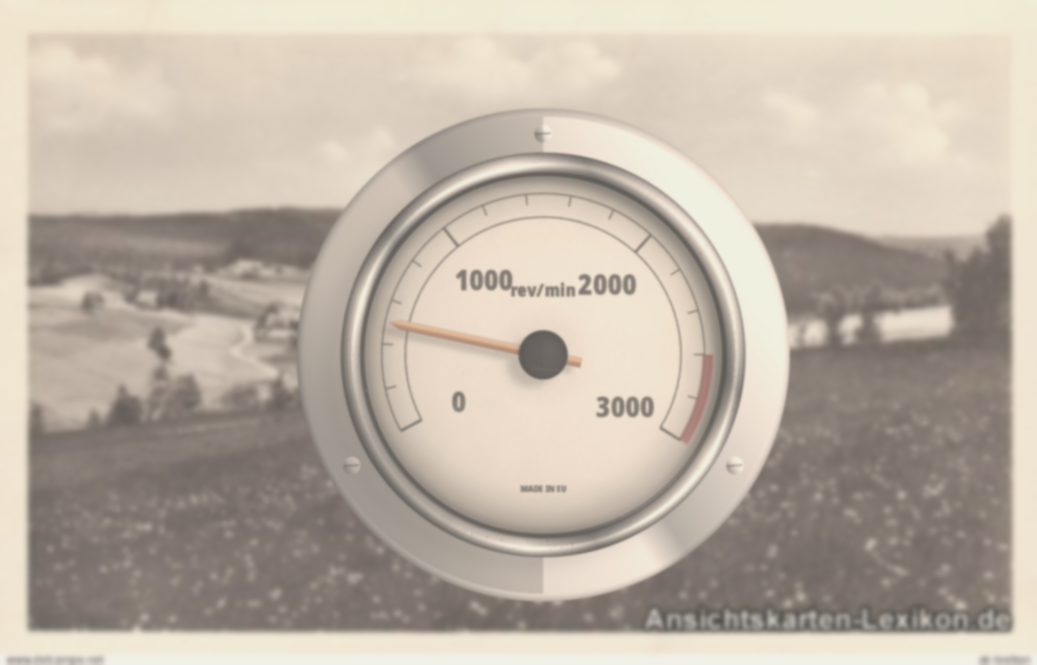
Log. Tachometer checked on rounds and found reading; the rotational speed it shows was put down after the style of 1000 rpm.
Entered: 500 rpm
